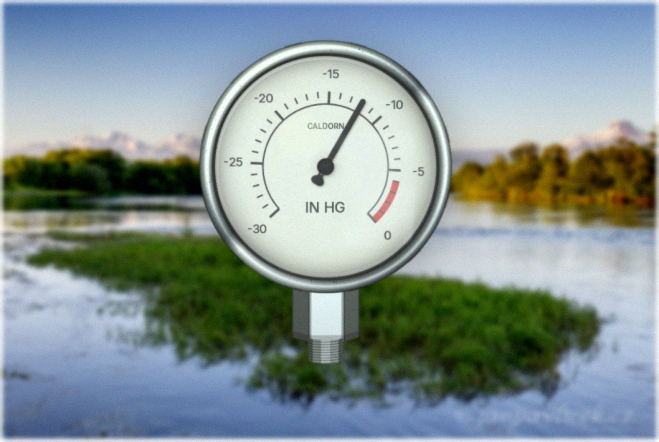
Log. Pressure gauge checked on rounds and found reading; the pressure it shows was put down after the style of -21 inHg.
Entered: -12 inHg
